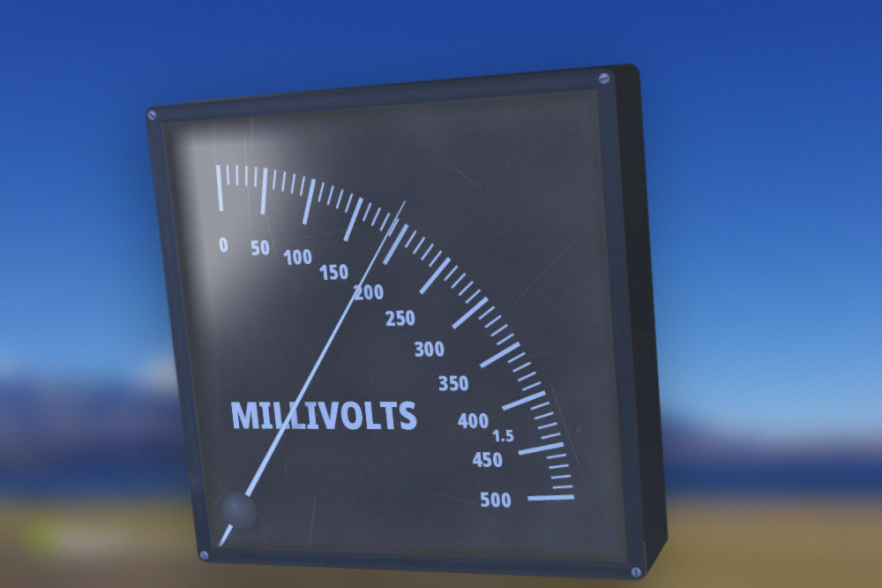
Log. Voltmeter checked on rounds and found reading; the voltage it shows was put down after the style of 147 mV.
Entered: 190 mV
